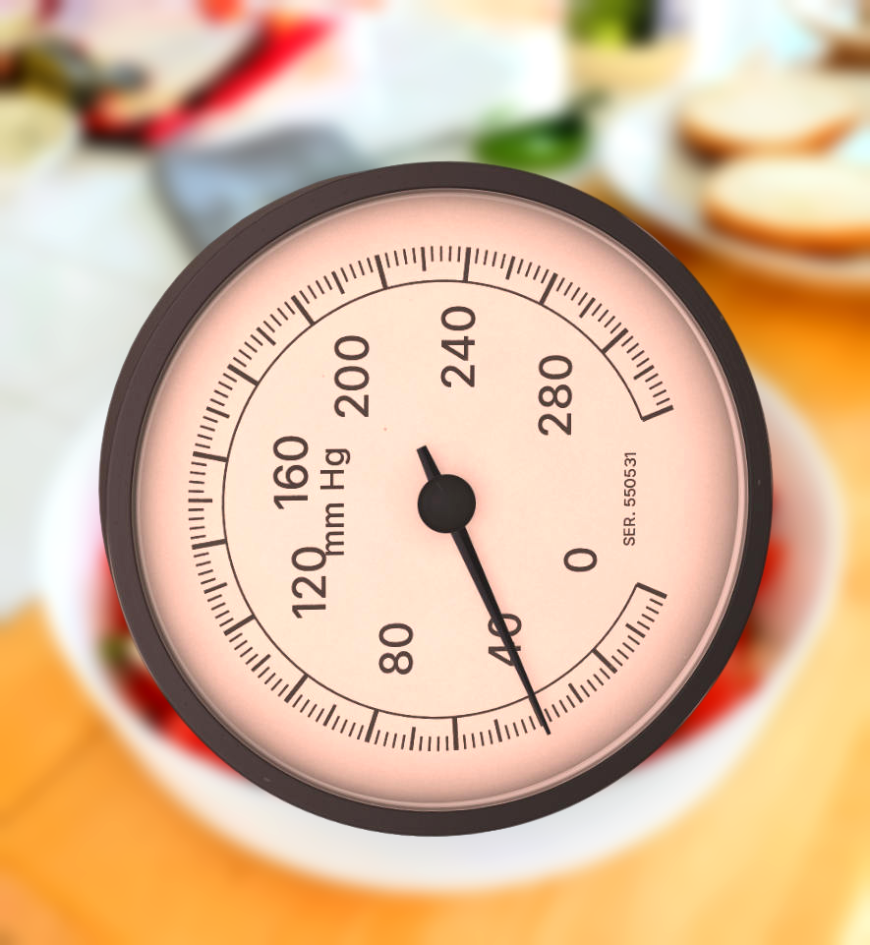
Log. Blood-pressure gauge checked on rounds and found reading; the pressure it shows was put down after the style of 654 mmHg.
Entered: 40 mmHg
